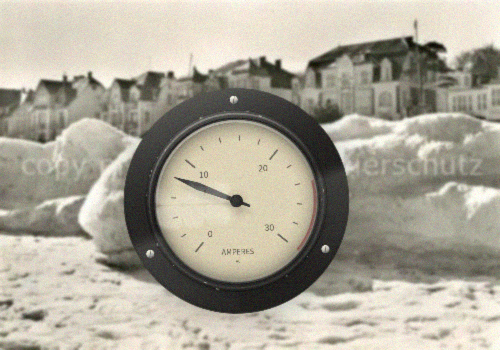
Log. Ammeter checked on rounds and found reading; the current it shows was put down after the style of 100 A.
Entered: 8 A
